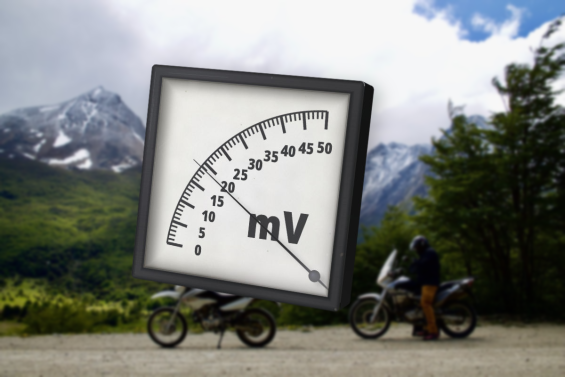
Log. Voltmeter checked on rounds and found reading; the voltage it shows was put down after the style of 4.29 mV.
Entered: 19 mV
